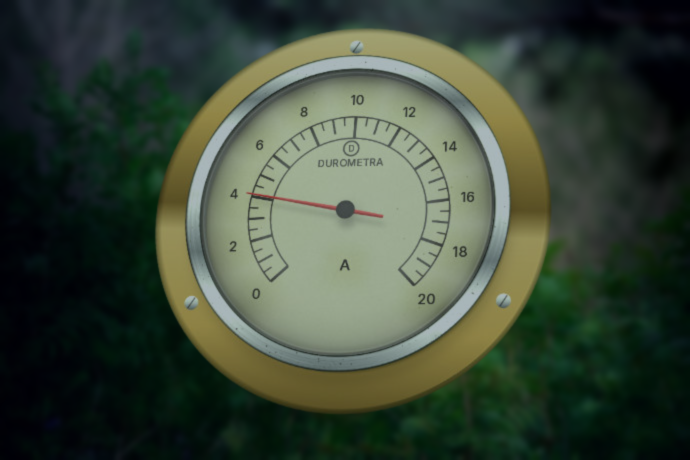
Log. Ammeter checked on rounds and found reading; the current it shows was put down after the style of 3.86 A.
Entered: 4 A
